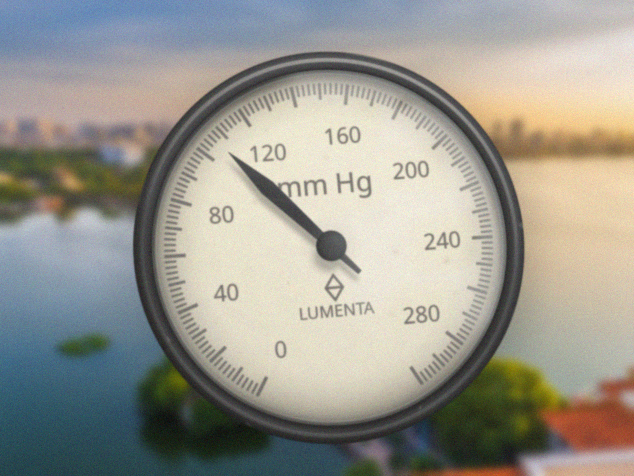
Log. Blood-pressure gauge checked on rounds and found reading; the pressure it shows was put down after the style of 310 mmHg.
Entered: 106 mmHg
